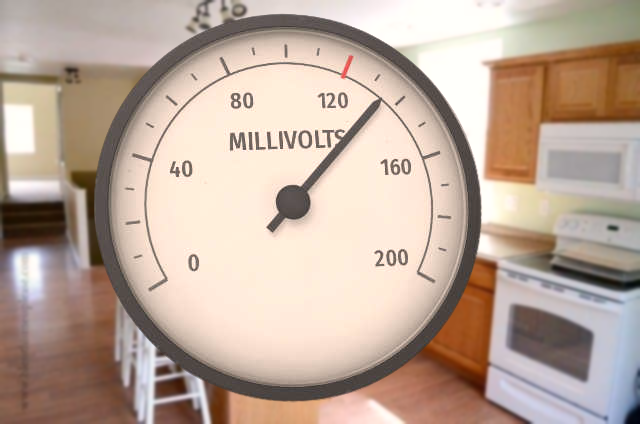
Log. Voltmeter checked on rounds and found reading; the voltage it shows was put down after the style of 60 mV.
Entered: 135 mV
